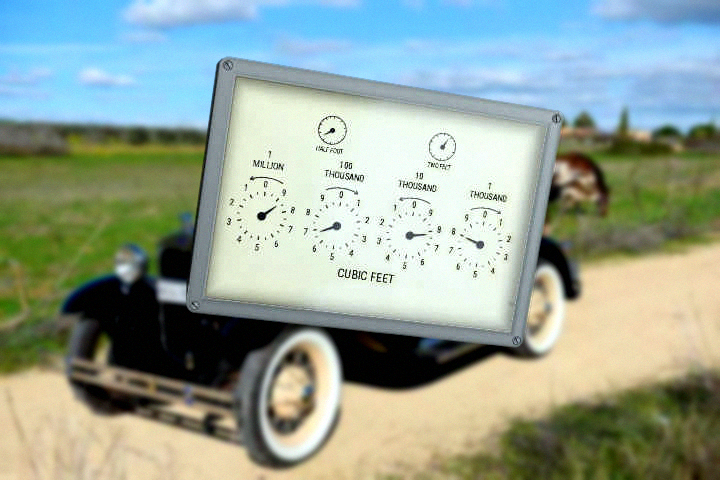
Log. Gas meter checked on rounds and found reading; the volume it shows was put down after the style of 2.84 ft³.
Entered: 867800 ft³
